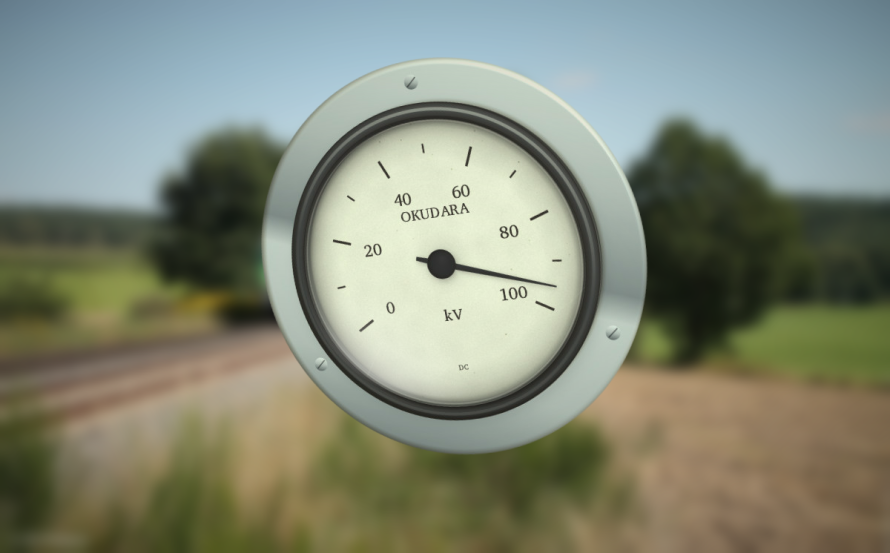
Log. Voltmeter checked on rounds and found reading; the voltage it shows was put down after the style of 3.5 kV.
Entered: 95 kV
